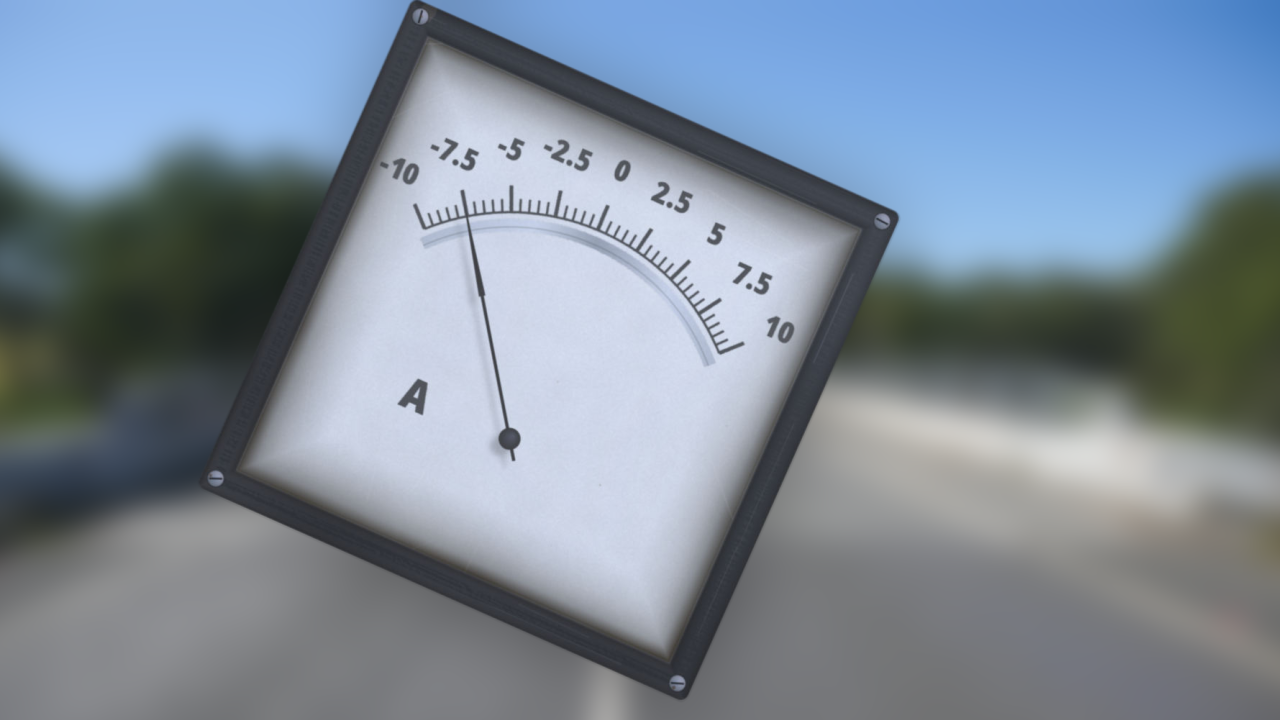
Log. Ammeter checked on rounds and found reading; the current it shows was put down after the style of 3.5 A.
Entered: -7.5 A
